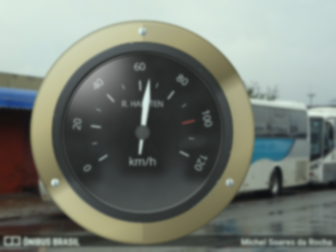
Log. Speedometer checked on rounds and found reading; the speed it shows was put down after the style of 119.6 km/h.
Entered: 65 km/h
